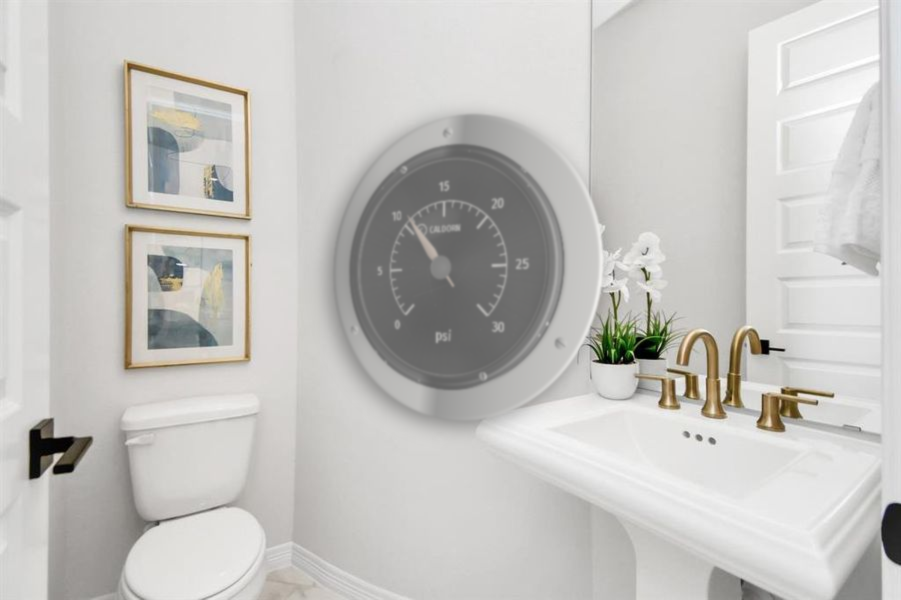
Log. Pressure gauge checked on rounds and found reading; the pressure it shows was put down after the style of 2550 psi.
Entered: 11 psi
